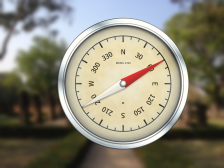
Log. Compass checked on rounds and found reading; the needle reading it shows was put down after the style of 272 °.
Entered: 60 °
